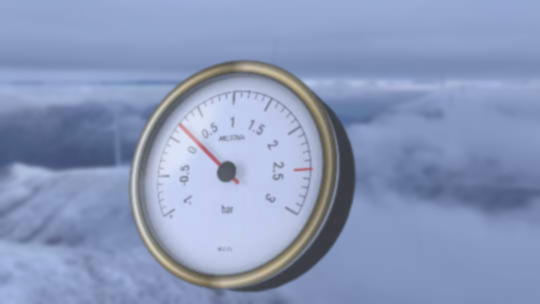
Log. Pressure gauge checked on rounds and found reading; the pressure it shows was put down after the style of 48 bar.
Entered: 0.2 bar
